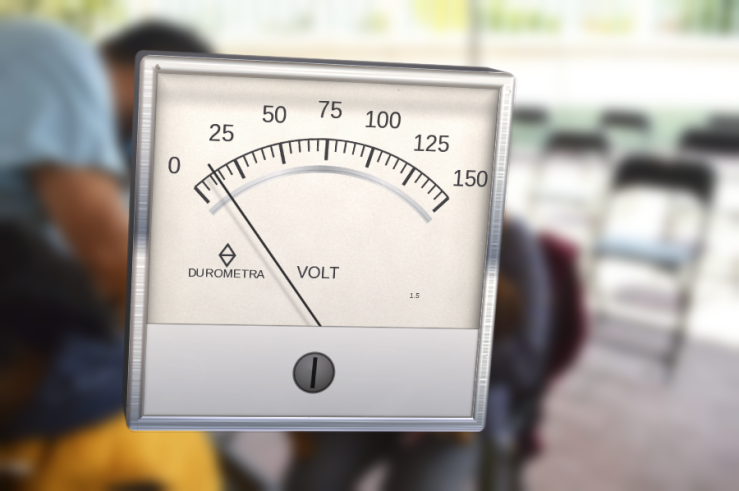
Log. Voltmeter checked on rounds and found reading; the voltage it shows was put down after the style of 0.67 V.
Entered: 12.5 V
